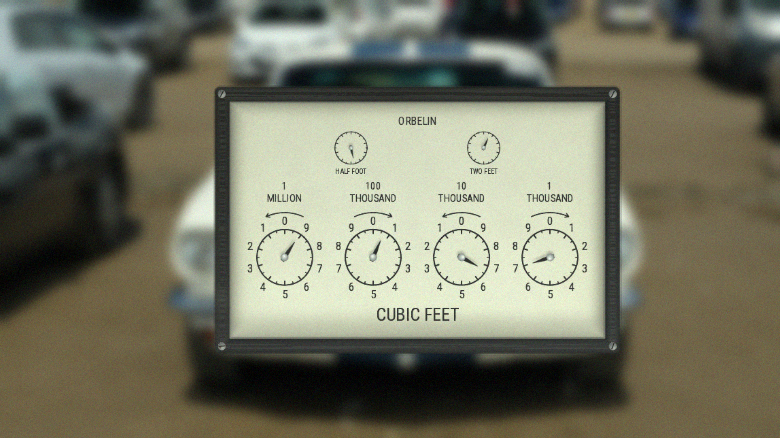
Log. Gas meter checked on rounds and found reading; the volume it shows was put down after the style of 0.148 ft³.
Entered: 906700 ft³
